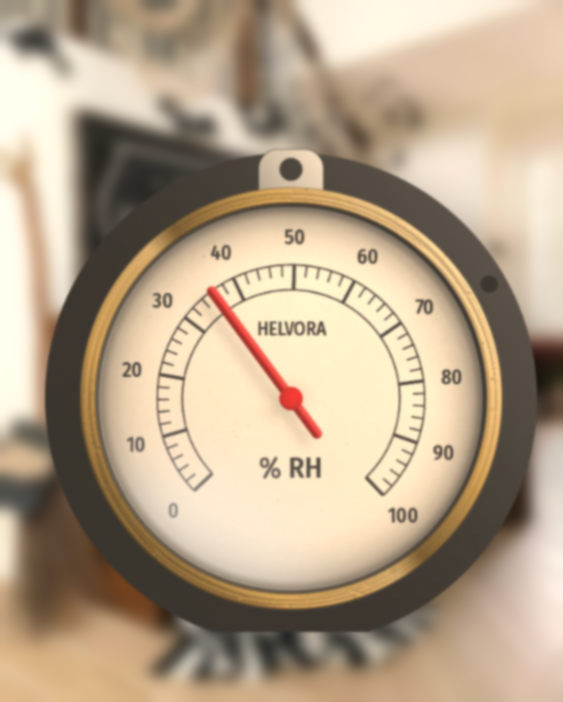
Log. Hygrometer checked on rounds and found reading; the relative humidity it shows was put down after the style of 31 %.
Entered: 36 %
